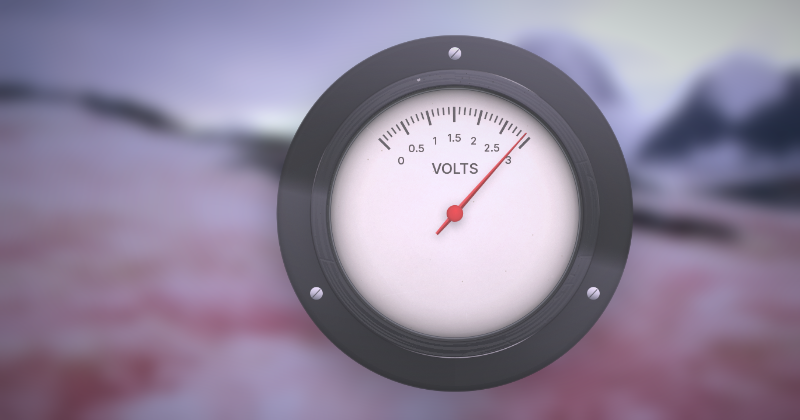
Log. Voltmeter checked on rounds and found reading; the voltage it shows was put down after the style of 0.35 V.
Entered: 2.9 V
